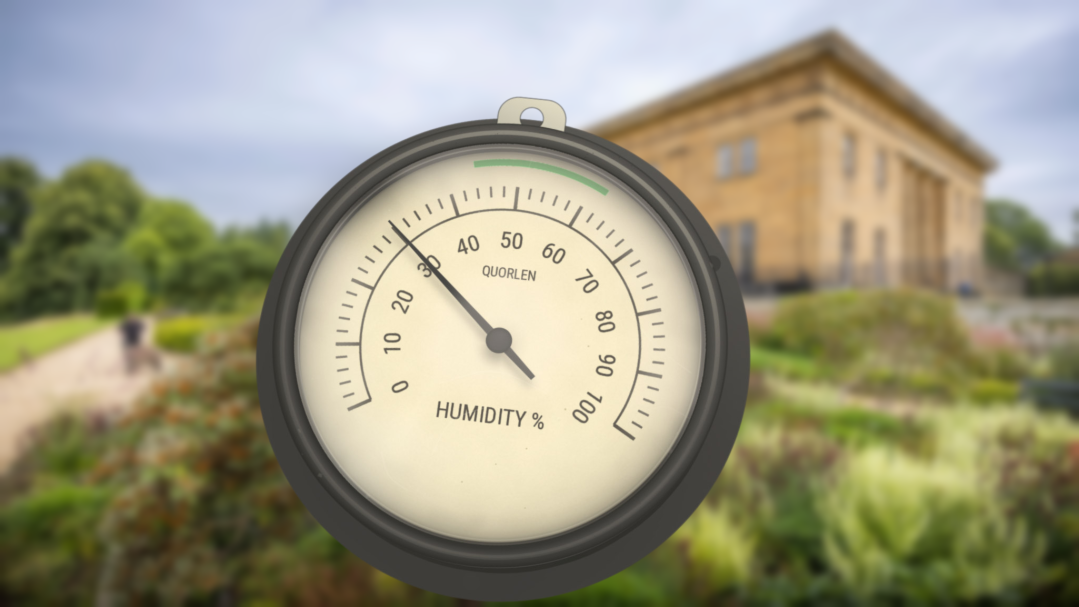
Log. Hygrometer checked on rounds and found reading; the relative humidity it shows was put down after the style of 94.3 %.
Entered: 30 %
